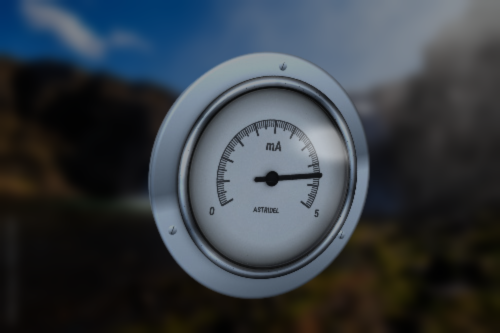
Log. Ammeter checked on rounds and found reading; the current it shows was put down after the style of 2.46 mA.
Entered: 4.25 mA
